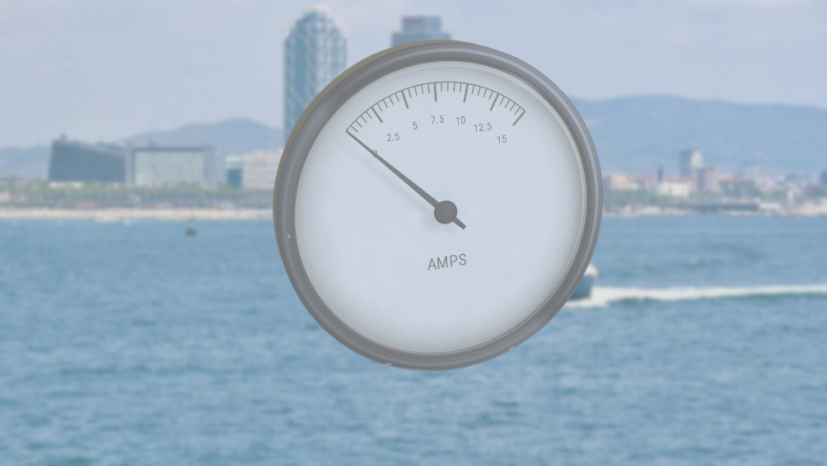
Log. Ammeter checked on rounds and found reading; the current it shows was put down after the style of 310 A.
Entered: 0 A
